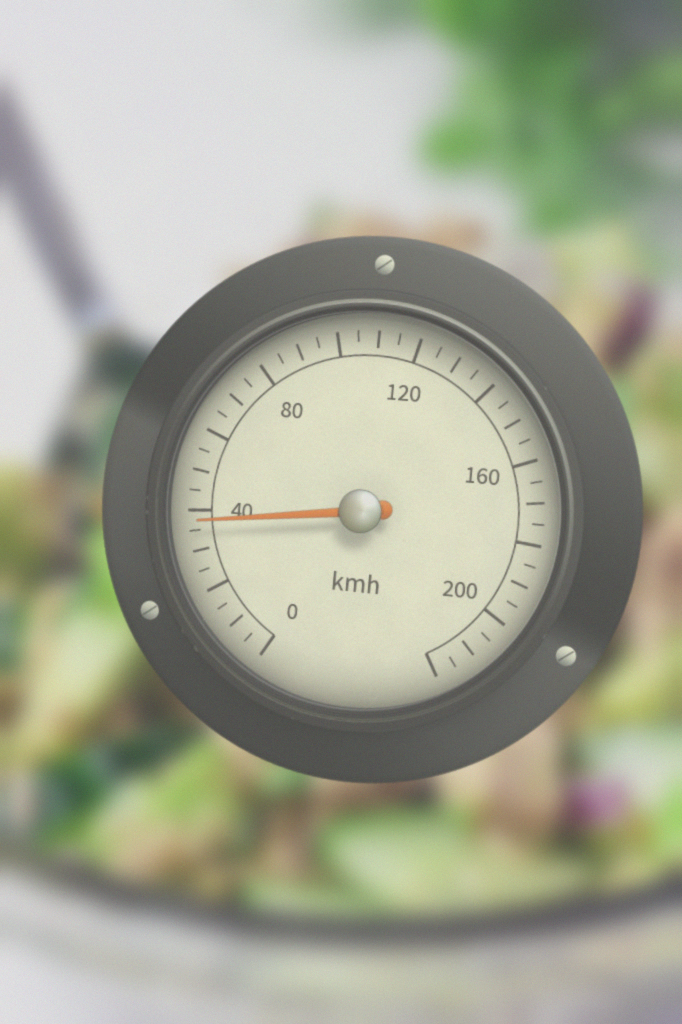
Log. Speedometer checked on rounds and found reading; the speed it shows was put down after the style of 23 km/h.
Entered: 37.5 km/h
